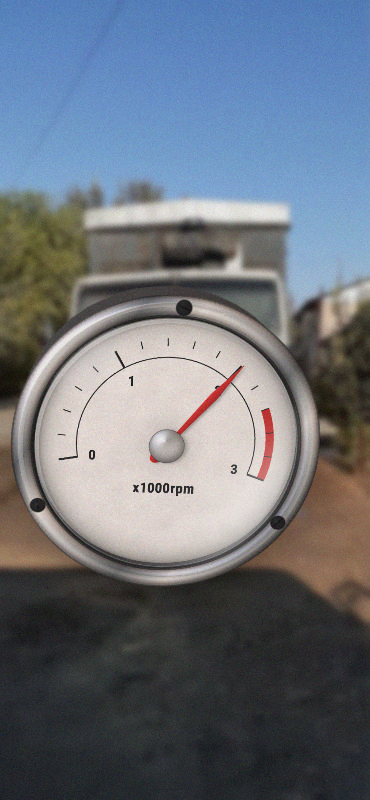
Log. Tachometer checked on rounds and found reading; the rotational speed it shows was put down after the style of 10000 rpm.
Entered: 2000 rpm
